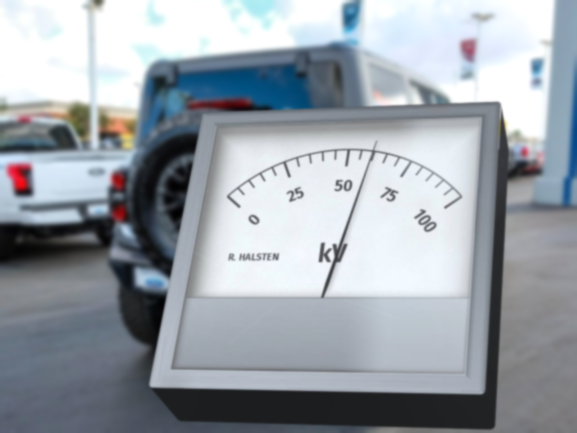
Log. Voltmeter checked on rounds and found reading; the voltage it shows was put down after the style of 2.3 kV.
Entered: 60 kV
